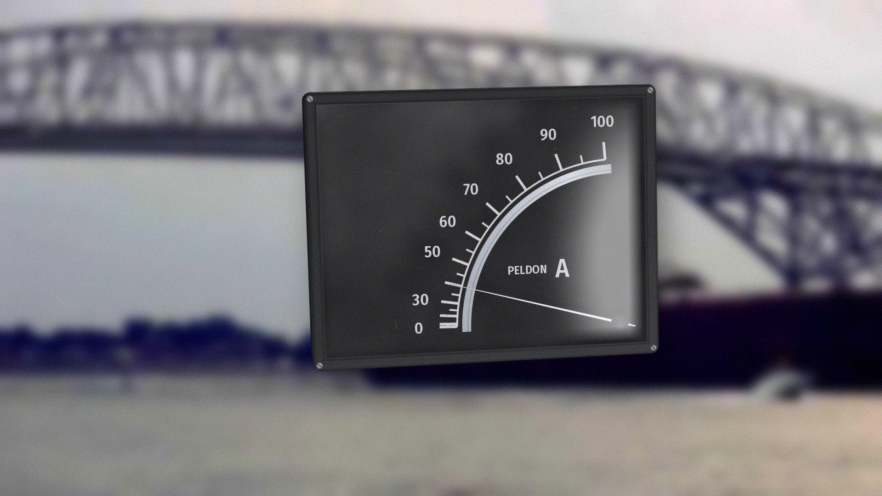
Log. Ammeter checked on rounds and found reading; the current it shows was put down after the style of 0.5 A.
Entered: 40 A
